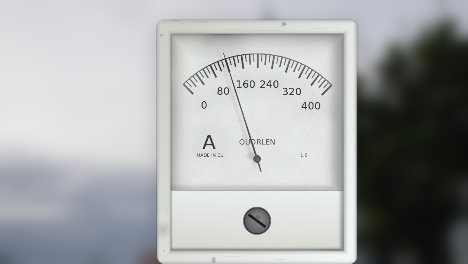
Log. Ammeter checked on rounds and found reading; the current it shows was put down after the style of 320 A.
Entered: 120 A
